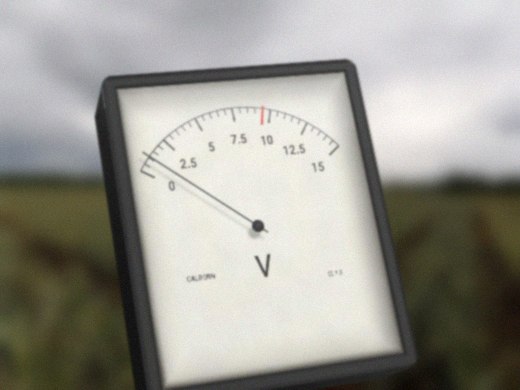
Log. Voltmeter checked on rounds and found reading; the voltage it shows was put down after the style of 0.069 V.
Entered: 1 V
